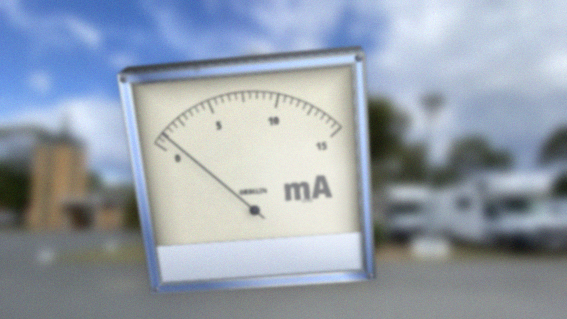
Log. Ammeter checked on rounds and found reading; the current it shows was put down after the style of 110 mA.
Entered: 1 mA
